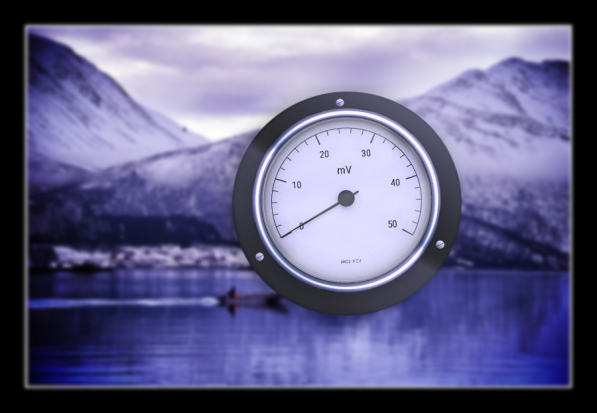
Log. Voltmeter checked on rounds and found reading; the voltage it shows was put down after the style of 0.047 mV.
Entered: 0 mV
